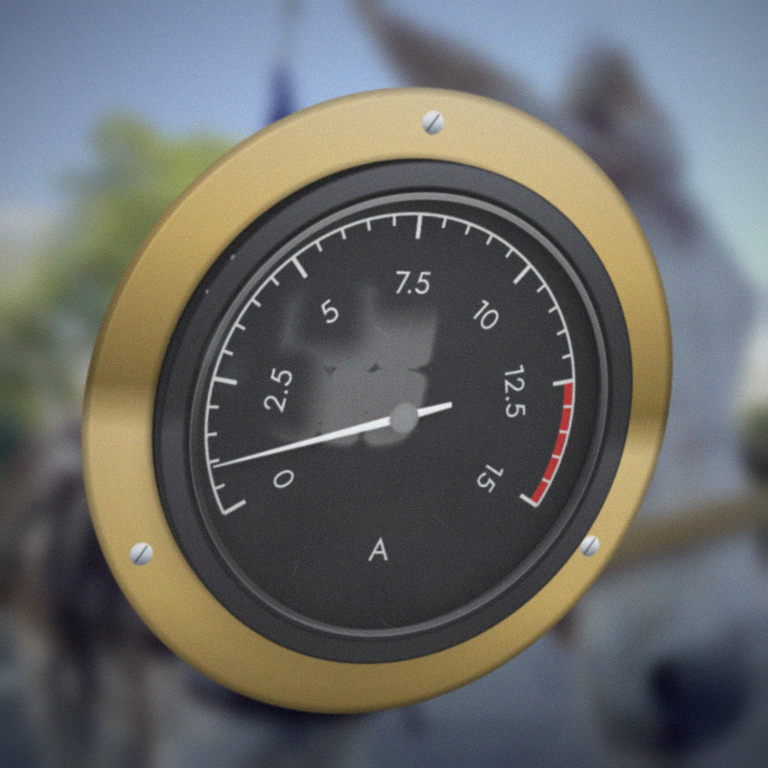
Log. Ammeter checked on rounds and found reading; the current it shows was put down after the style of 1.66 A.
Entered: 1 A
